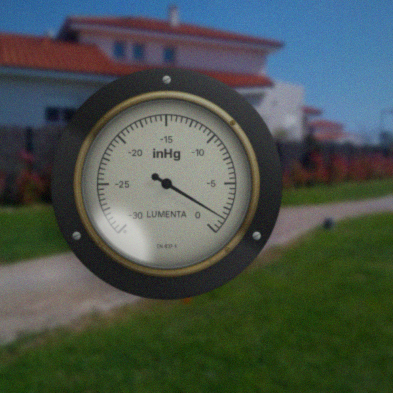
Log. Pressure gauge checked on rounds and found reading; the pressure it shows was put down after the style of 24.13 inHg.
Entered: -1.5 inHg
